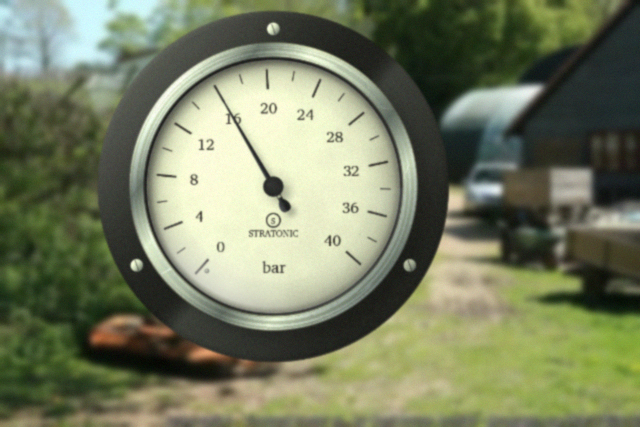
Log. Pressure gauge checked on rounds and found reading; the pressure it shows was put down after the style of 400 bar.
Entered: 16 bar
